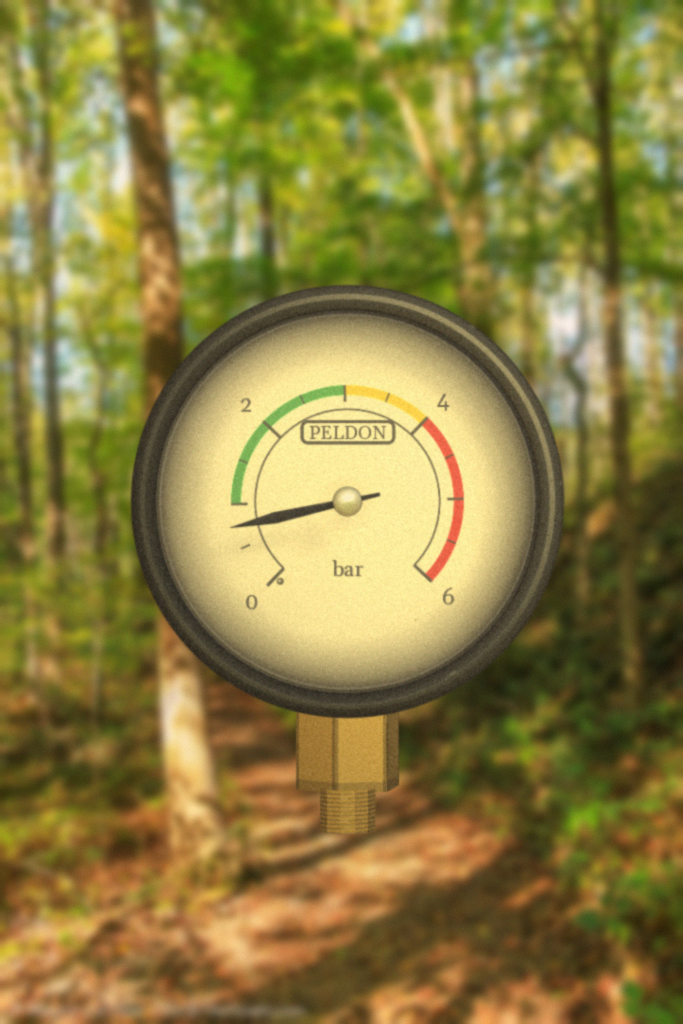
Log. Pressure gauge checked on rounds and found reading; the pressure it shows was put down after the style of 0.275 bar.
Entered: 0.75 bar
